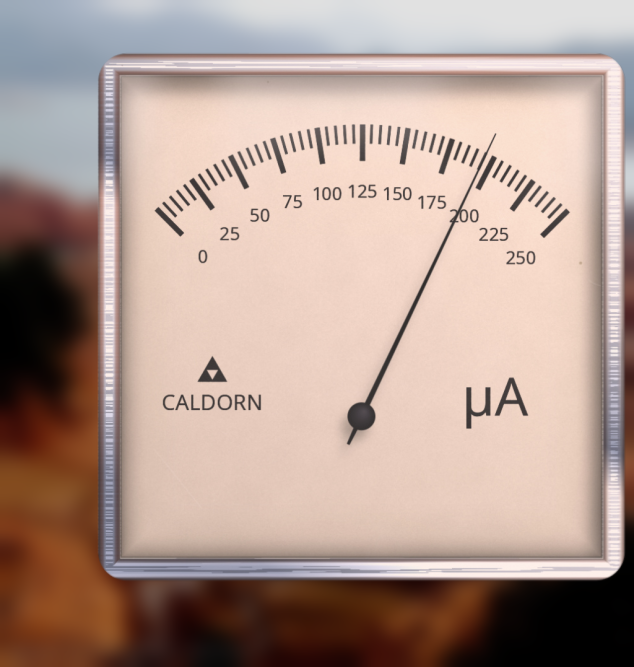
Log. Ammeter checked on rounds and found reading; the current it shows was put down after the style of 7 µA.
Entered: 195 µA
